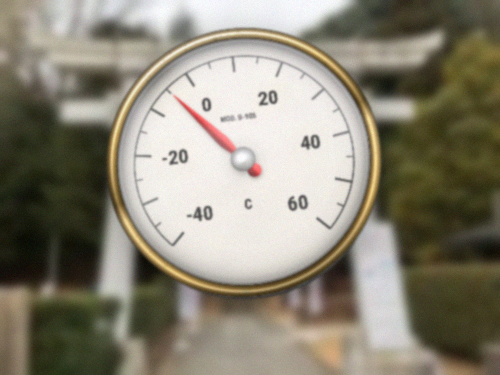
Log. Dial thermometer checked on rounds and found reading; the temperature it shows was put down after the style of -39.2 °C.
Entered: -5 °C
